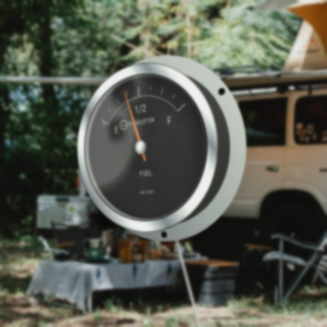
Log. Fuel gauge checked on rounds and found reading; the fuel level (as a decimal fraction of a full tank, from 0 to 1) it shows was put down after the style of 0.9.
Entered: 0.375
